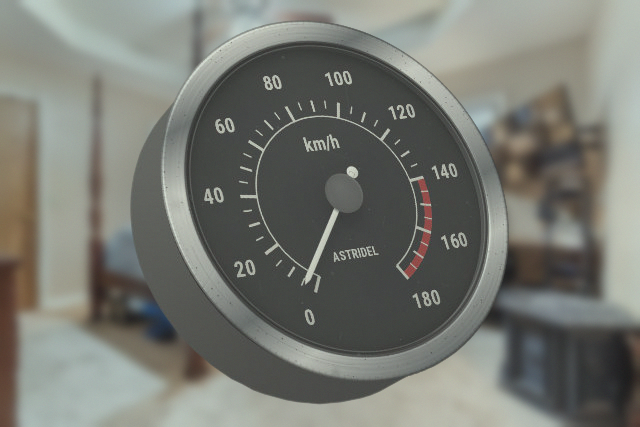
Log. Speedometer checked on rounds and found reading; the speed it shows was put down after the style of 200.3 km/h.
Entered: 5 km/h
